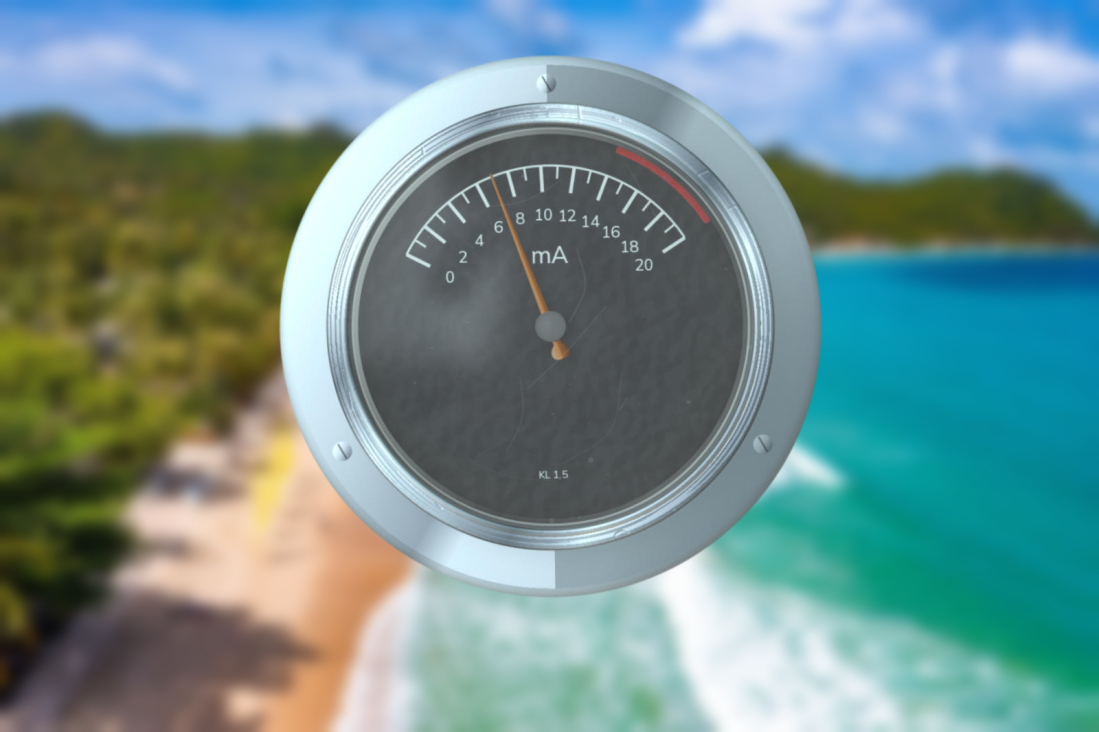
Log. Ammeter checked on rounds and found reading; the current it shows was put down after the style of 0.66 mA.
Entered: 7 mA
